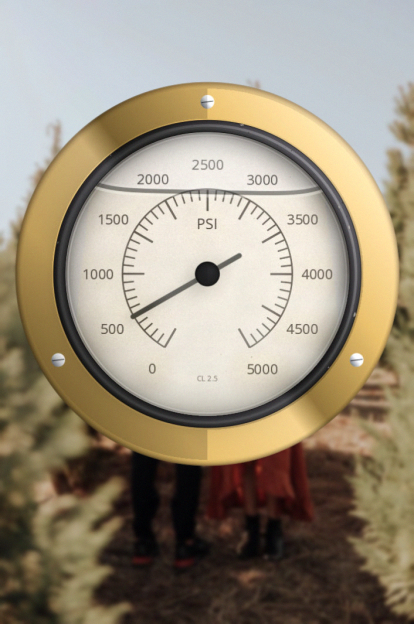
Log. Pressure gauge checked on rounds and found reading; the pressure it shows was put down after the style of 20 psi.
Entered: 500 psi
